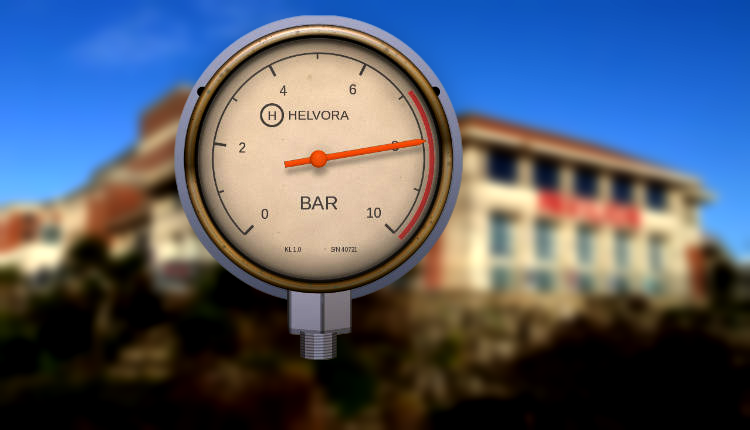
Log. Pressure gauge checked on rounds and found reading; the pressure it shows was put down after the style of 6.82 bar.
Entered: 8 bar
